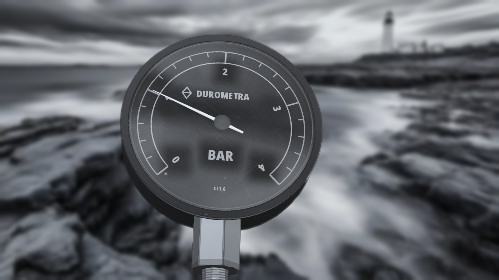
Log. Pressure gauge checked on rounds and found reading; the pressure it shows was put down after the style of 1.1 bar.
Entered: 1 bar
